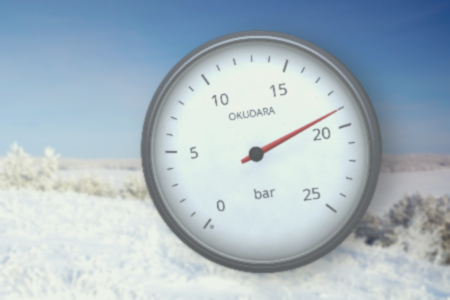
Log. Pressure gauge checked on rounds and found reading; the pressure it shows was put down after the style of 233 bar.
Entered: 19 bar
